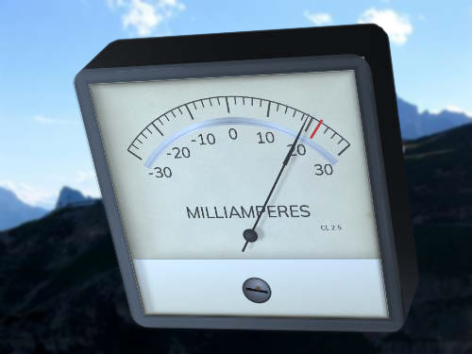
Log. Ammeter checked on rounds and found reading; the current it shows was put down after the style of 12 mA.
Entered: 19 mA
